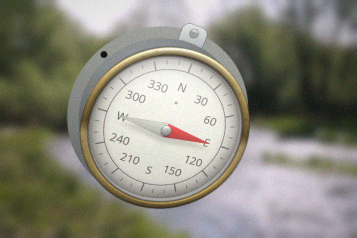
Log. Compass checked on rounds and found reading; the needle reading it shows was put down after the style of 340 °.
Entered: 90 °
